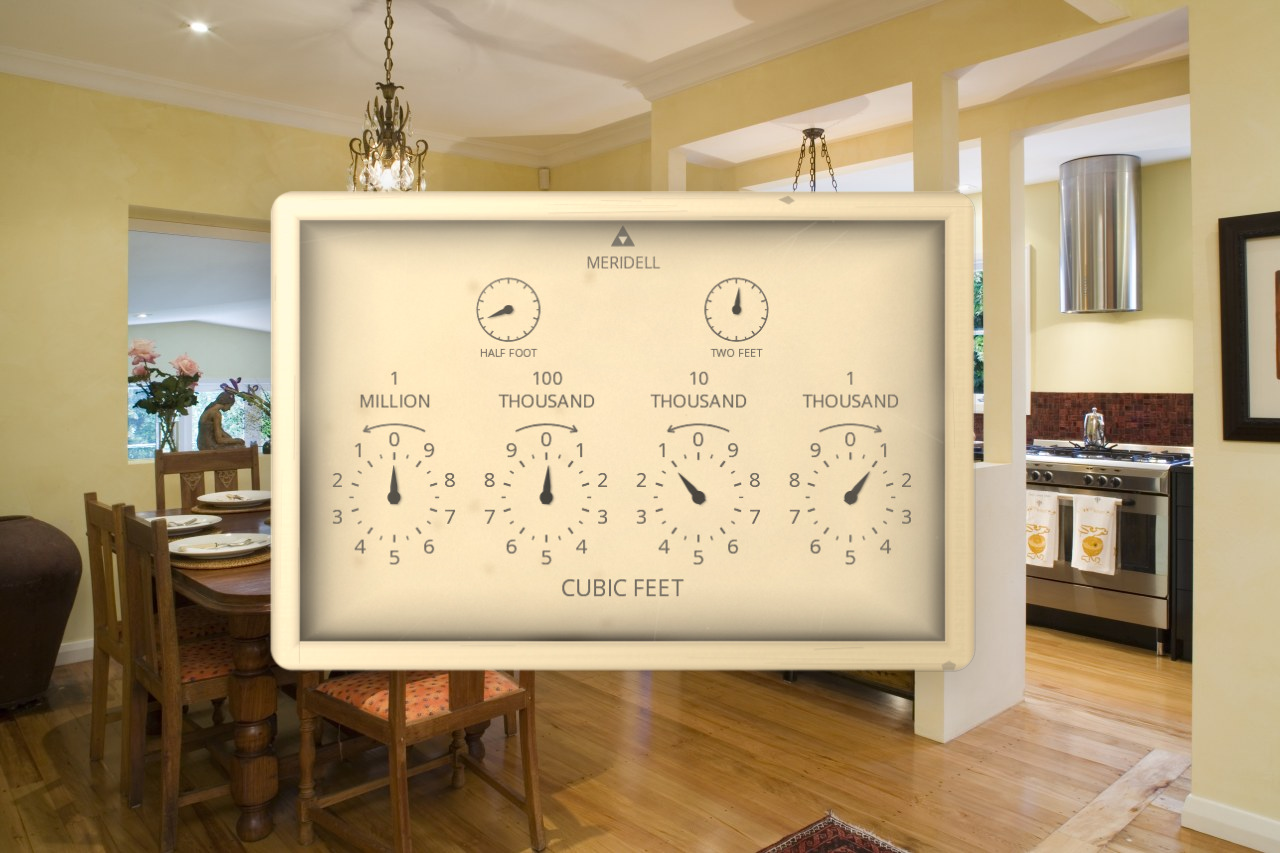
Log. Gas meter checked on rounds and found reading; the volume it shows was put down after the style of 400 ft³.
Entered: 1100 ft³
